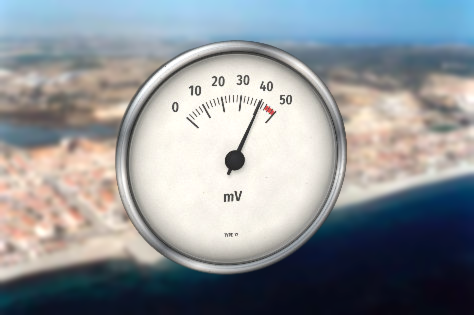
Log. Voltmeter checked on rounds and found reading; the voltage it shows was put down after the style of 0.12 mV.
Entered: 40 mV
